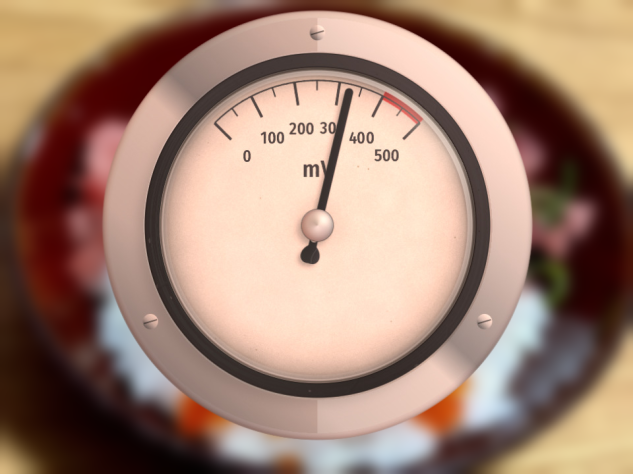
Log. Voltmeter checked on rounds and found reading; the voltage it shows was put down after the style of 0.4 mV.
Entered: 325 mV
